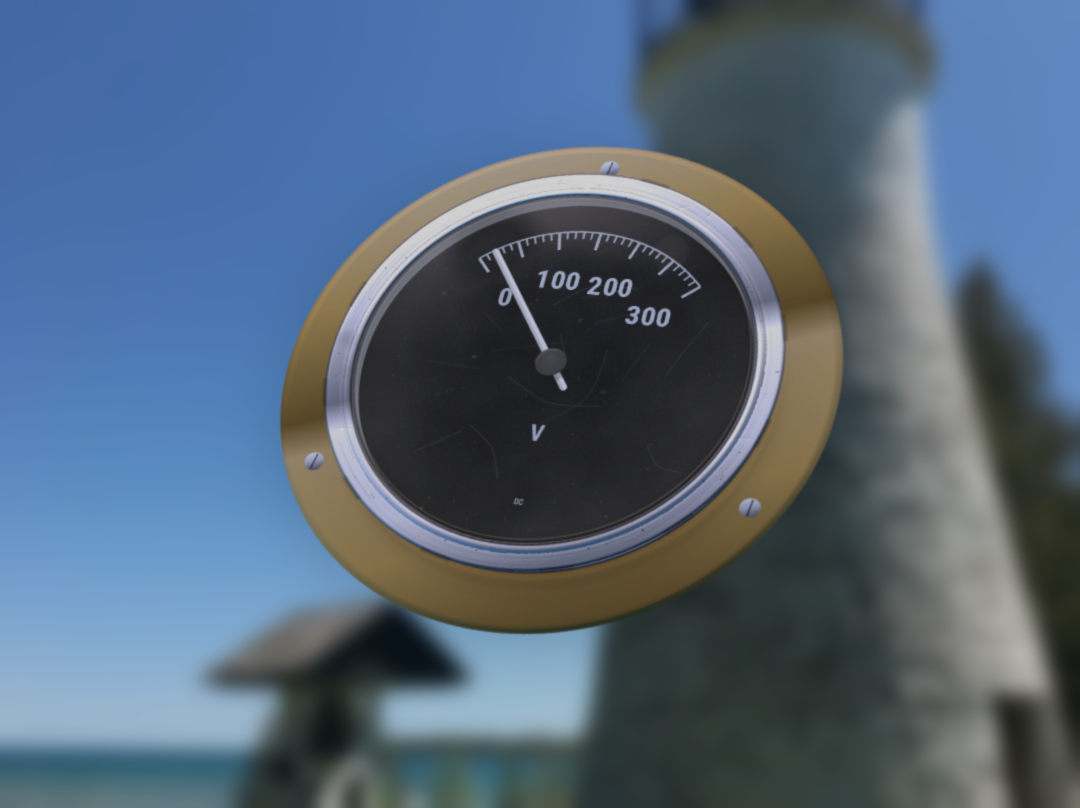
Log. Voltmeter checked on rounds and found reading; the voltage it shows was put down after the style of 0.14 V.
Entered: 20 V
